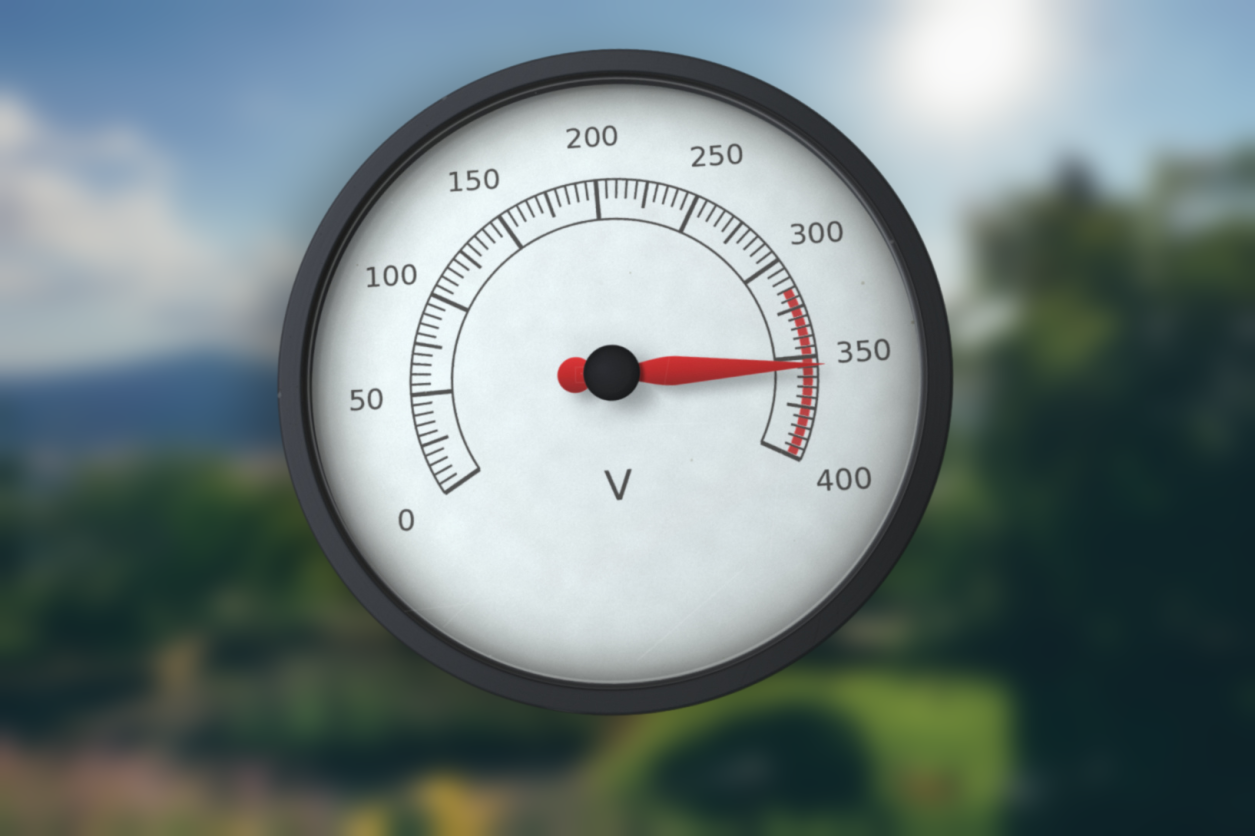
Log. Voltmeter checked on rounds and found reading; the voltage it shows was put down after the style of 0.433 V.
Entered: 355 V
